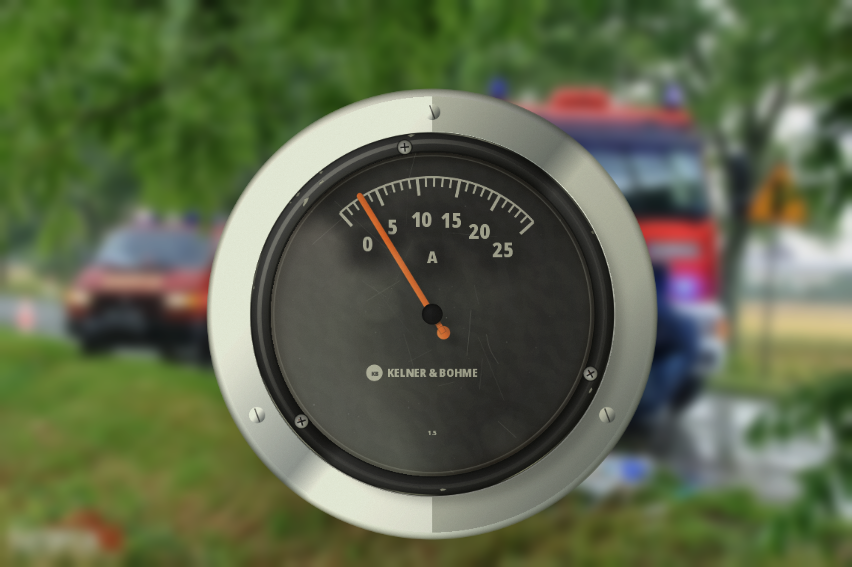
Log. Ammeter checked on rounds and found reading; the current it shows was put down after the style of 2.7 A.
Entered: 3 A
